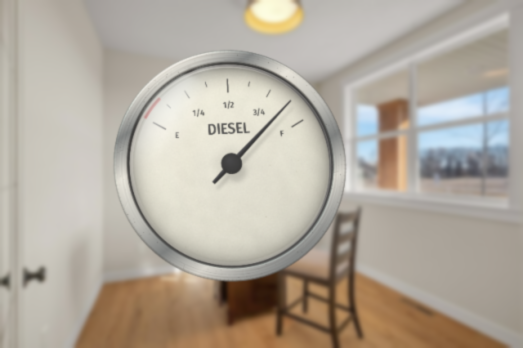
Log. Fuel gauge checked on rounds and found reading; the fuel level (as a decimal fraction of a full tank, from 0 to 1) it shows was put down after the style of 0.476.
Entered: 0.875
